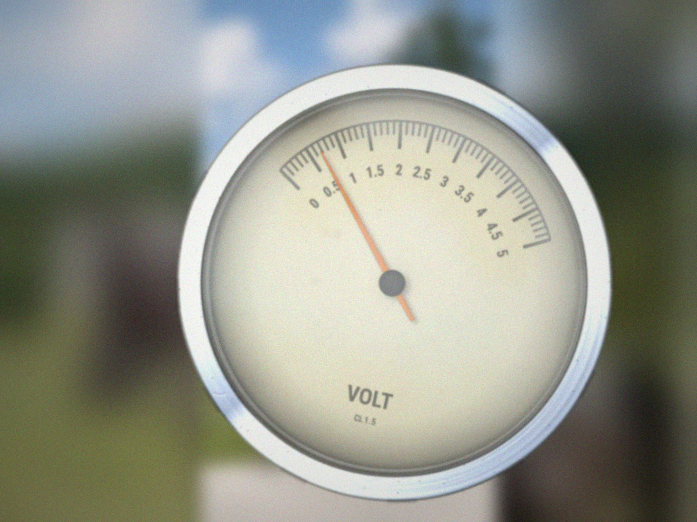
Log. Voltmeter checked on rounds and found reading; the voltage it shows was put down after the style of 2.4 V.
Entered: 0.7 V
